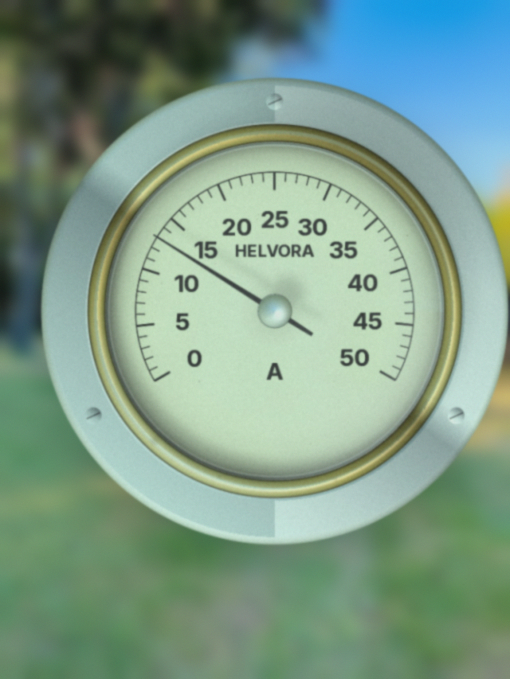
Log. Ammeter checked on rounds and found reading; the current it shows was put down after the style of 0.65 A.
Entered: 13 A
